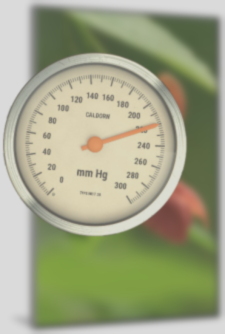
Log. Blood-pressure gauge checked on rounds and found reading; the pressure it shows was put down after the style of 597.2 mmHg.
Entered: 220 mmHg
